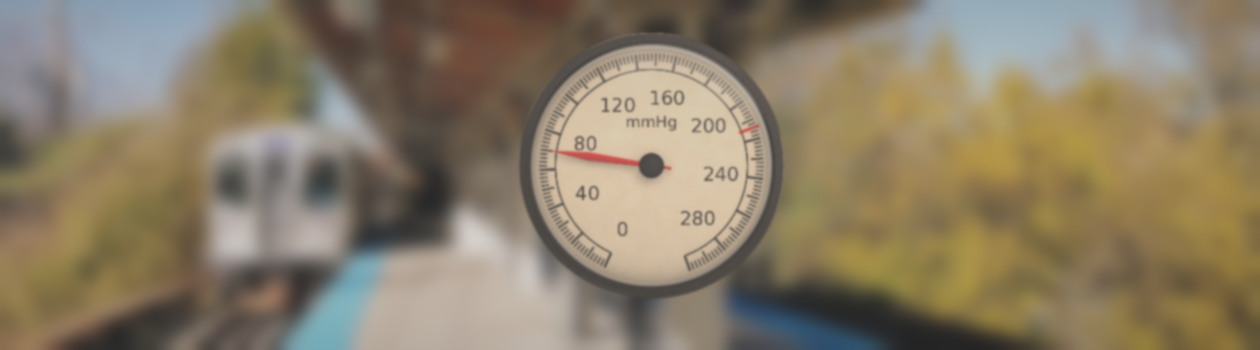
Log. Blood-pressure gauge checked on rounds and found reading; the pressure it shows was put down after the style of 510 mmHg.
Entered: 70 mmHg
